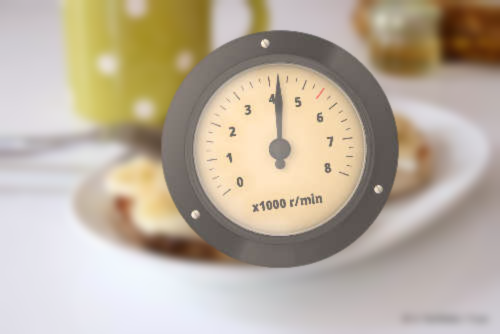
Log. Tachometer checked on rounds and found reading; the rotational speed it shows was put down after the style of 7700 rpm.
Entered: 4250 rpm
